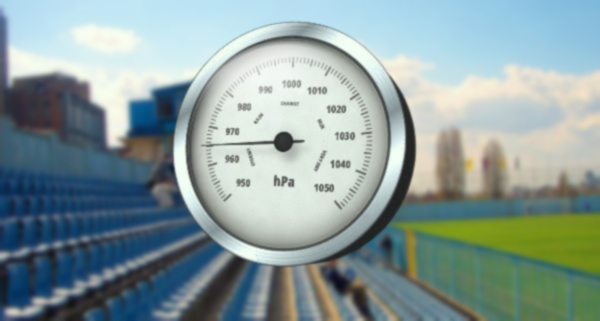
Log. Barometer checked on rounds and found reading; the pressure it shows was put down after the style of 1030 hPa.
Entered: 965 hPa
